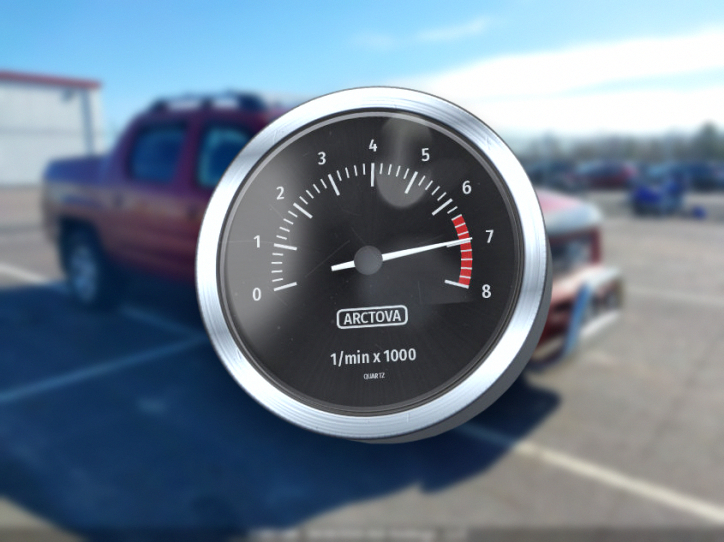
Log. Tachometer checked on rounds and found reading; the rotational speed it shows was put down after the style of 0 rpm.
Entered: 7000 rpm
